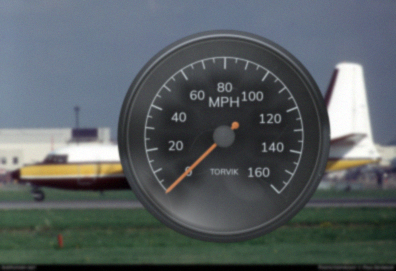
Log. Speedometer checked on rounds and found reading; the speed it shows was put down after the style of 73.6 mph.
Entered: 0 mph
